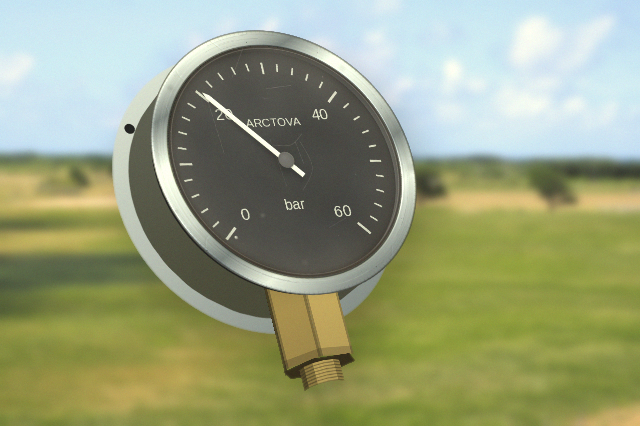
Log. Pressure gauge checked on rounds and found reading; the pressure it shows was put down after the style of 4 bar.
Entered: 20 bar
